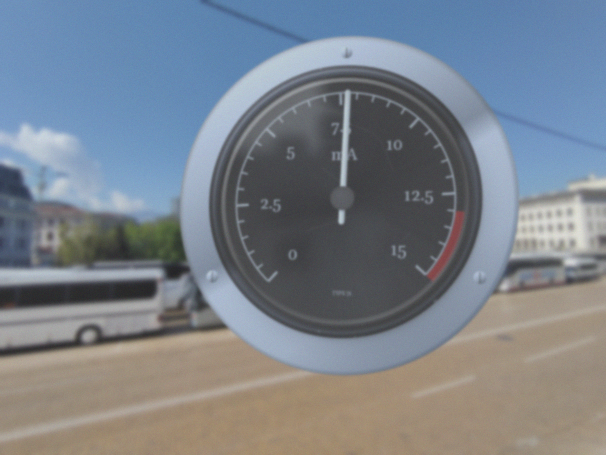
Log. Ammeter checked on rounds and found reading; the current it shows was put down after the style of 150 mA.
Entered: 7.75 mA
